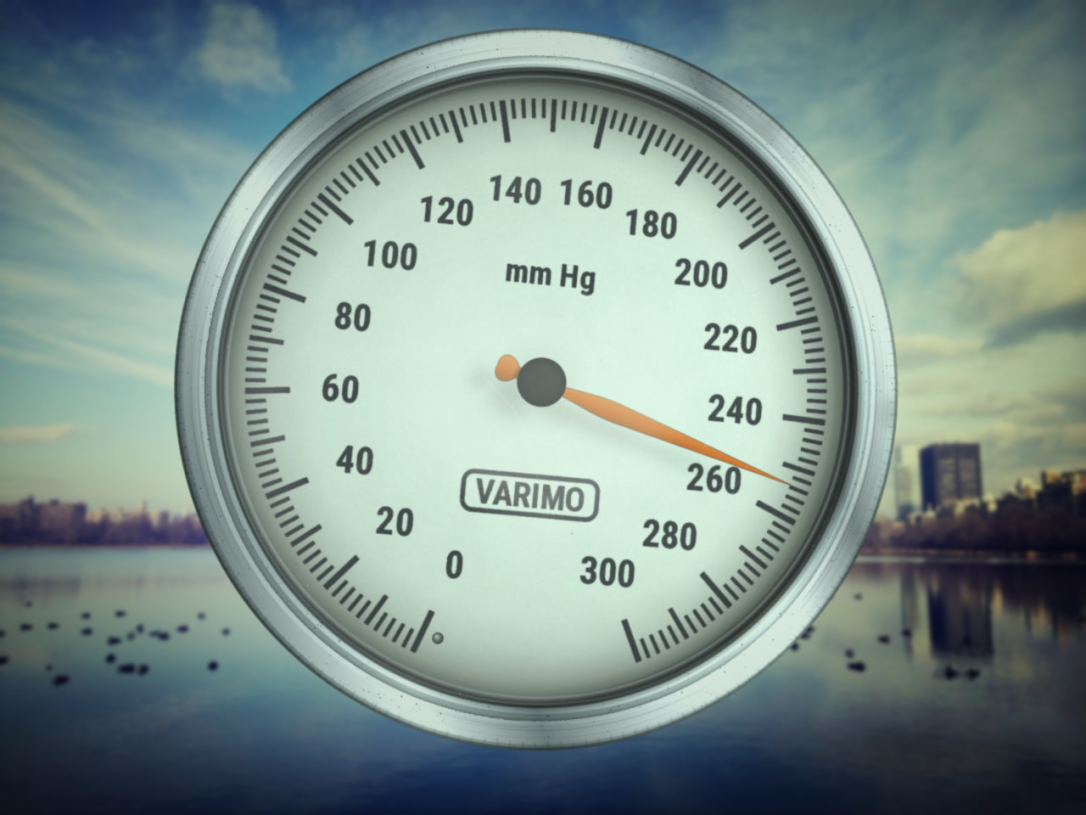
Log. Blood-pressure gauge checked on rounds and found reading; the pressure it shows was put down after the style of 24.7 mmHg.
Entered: 254 mmHg
